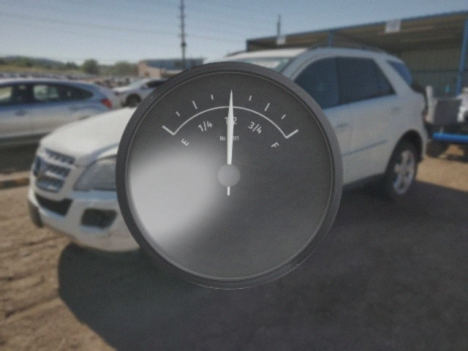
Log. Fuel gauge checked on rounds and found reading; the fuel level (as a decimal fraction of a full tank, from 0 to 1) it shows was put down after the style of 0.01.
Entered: 0.5
